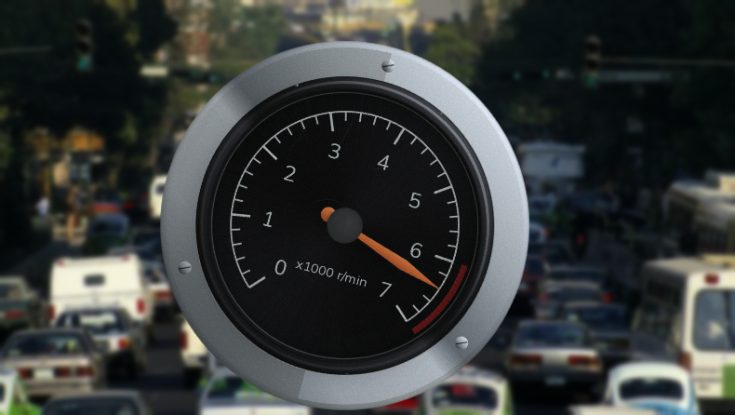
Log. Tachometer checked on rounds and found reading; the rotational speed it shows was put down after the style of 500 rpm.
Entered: 6400 rpm
